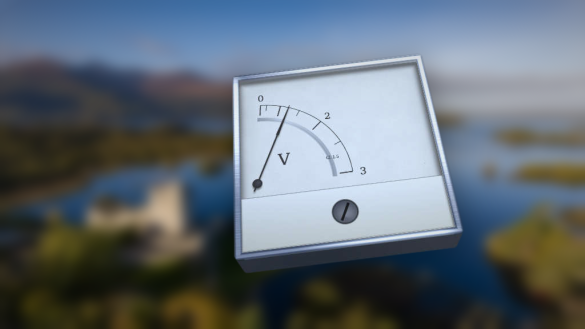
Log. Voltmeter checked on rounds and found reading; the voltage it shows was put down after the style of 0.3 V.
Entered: 1.25 V
